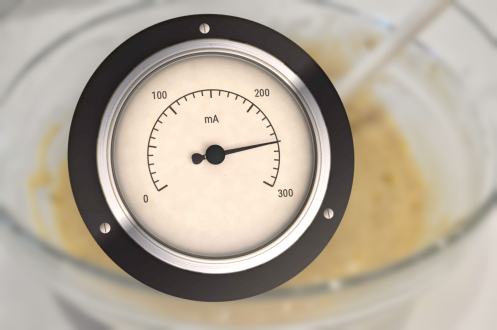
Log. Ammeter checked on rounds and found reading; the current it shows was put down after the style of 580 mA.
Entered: 250 mA
